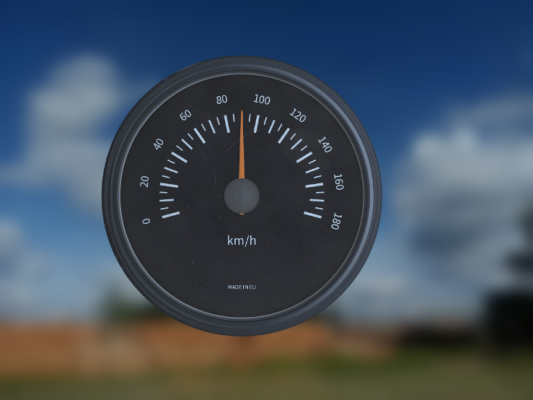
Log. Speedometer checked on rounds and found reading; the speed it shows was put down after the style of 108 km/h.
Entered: 90 km/h
